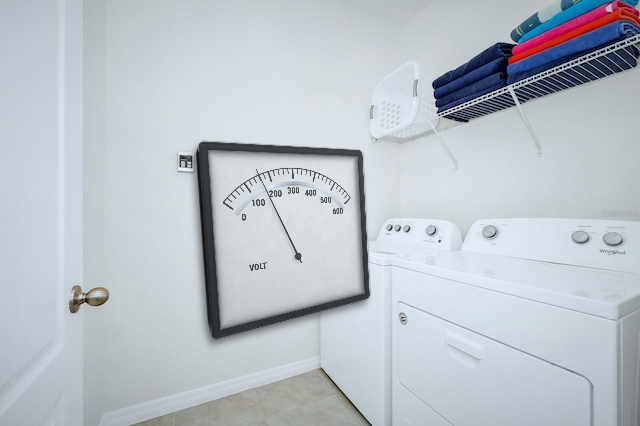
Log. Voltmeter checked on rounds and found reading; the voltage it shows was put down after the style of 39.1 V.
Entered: 160 V
